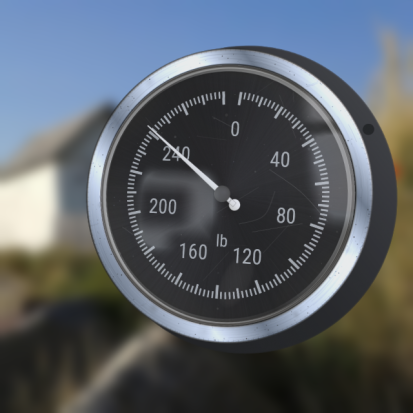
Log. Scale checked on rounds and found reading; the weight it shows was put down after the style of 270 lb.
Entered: 242 lb
